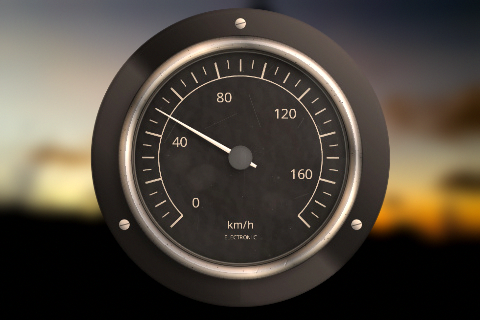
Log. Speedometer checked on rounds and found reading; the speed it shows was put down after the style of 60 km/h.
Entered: 50 km/h
